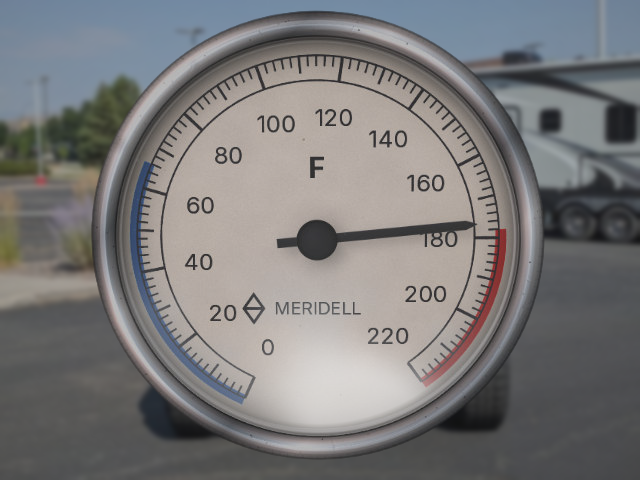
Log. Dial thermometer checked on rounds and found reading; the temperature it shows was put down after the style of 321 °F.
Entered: 176 °F
